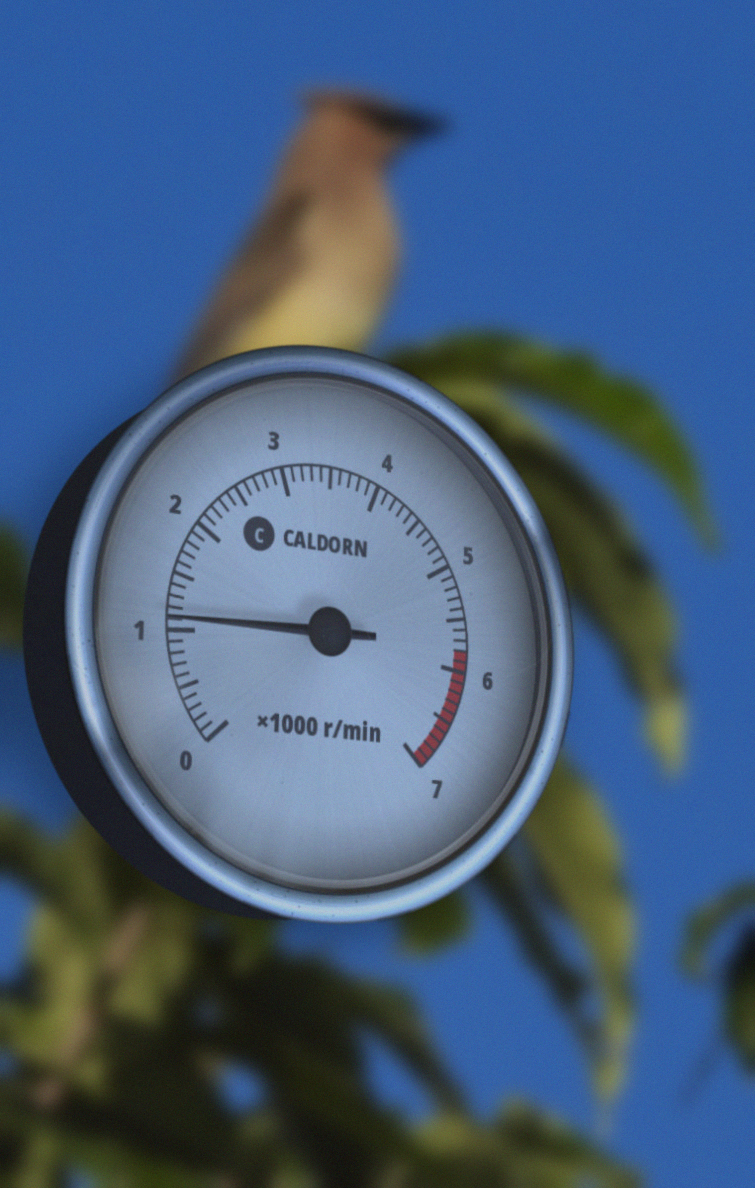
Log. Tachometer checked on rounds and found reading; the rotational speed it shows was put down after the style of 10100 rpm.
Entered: 1100 rpm
